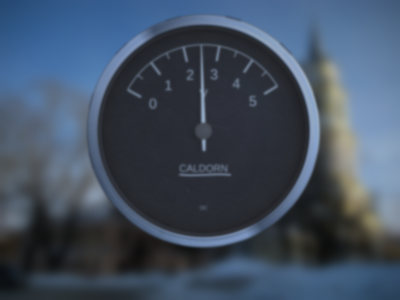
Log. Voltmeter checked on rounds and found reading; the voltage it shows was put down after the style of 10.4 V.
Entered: 2.5 V
